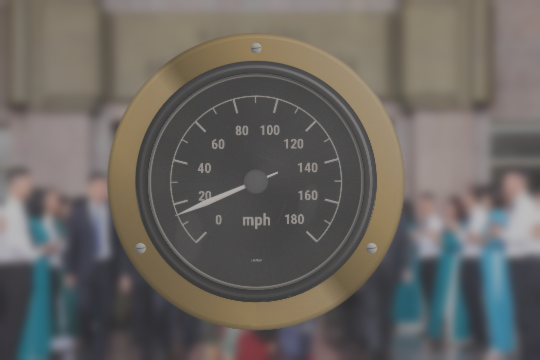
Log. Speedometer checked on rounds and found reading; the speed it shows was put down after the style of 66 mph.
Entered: 15 mph
